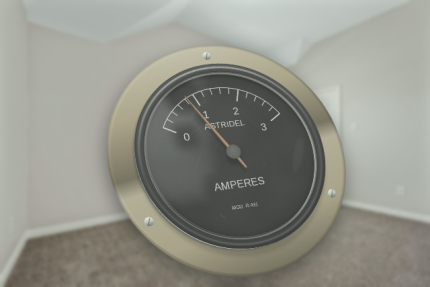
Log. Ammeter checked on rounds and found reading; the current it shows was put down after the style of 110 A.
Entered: 0.8 A
